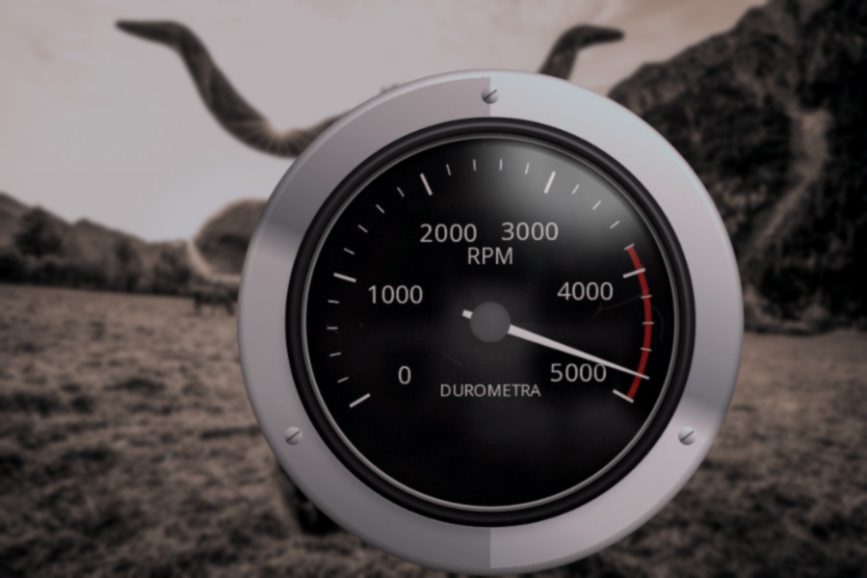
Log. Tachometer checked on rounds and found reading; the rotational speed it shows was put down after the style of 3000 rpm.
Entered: 4800 rpm
